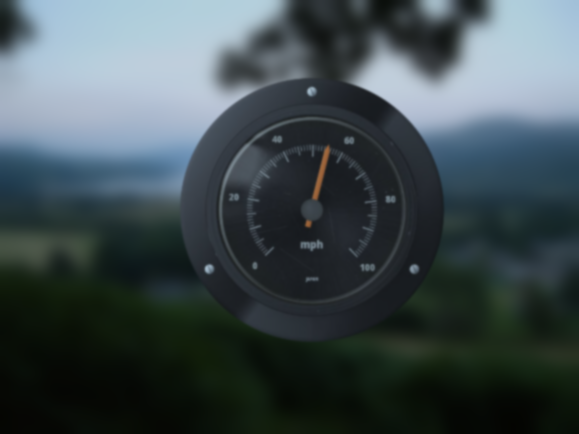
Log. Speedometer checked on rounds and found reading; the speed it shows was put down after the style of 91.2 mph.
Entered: 55 mph
